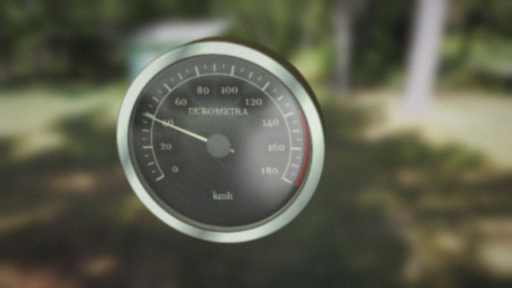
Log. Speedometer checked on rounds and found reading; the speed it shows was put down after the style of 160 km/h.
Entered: 40 km/h
